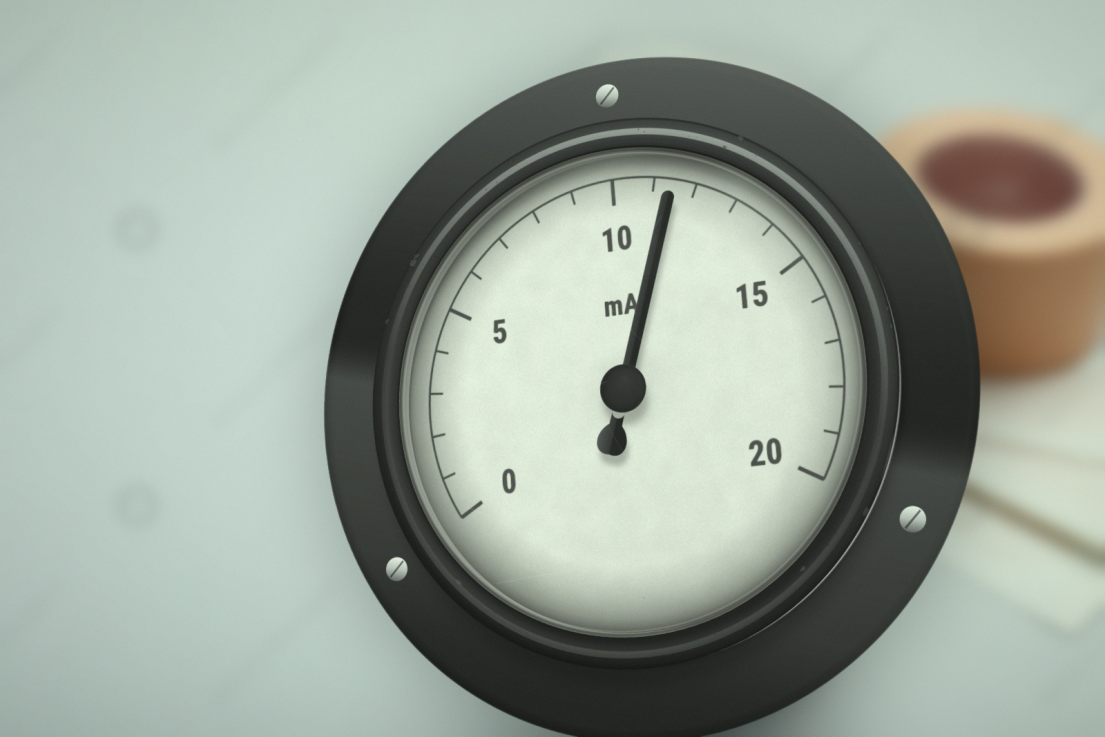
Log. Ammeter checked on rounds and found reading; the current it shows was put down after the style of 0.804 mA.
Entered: 11.5 mA
